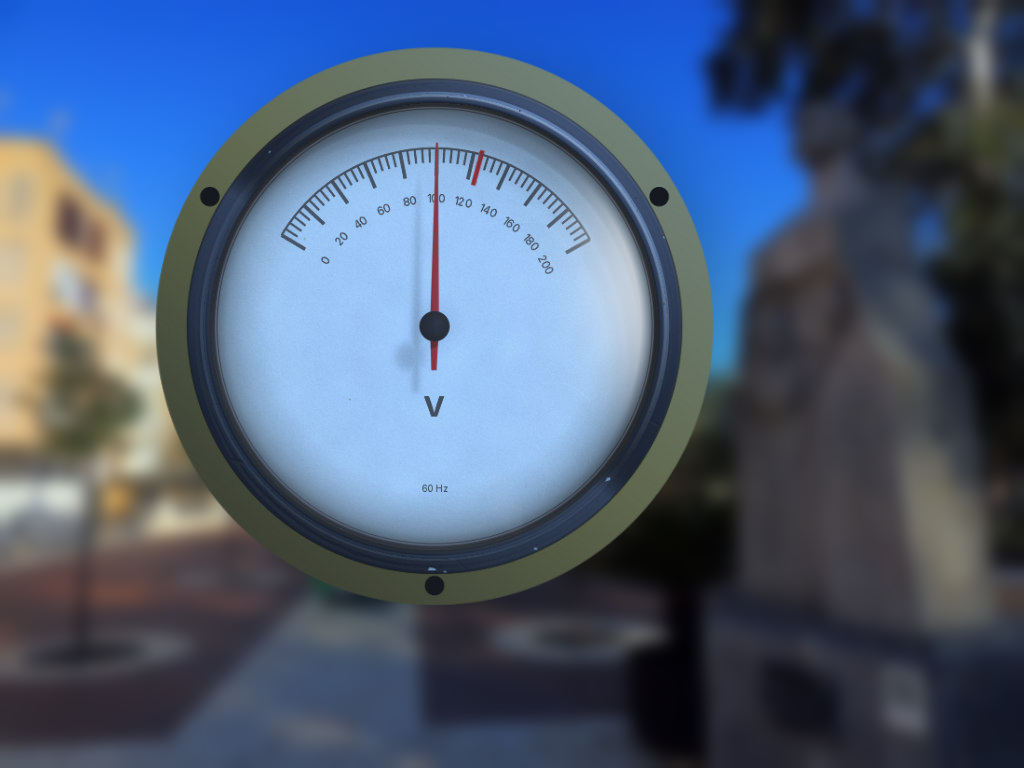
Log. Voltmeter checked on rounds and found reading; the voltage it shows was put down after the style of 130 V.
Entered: 100 V
